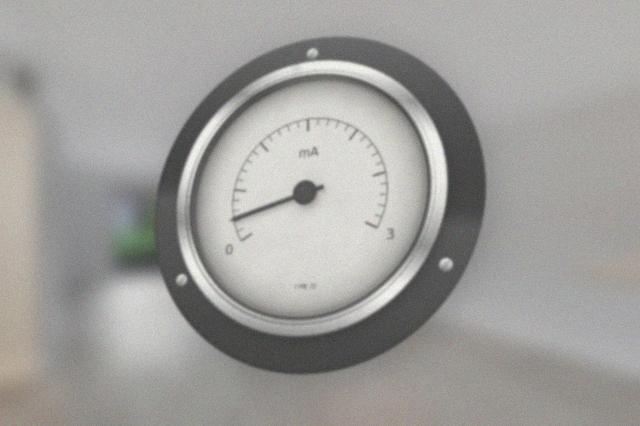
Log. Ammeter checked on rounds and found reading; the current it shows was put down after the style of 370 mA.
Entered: 0.2 mA
